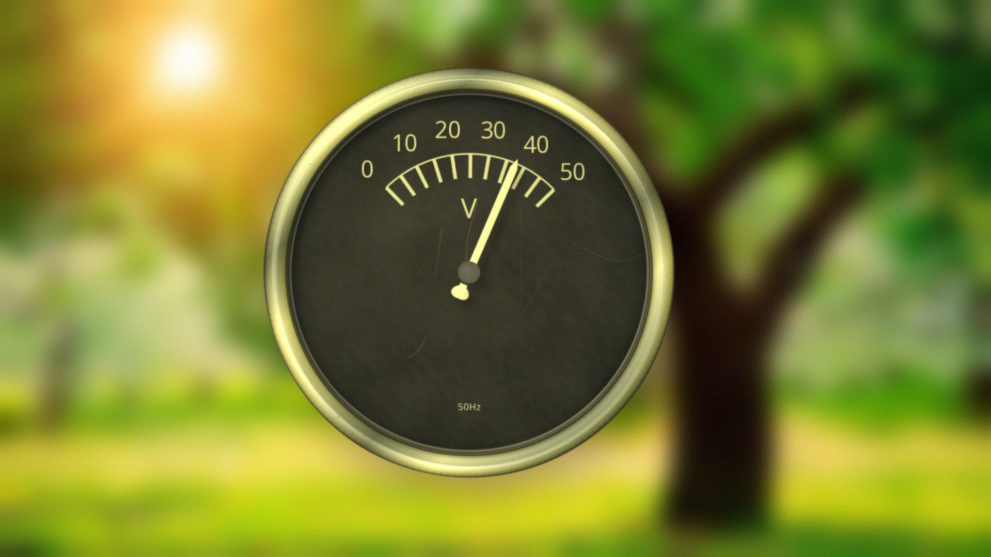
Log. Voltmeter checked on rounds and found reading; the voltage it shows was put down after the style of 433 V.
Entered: 37.5 V
